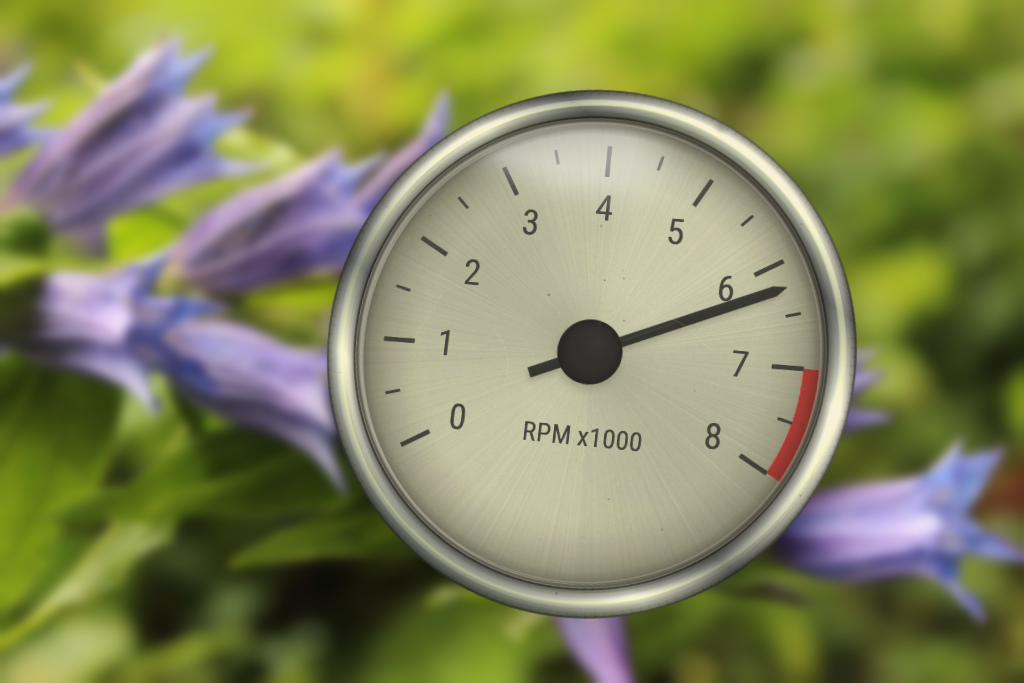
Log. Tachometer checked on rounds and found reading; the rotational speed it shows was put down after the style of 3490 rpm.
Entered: 6250 rpm
